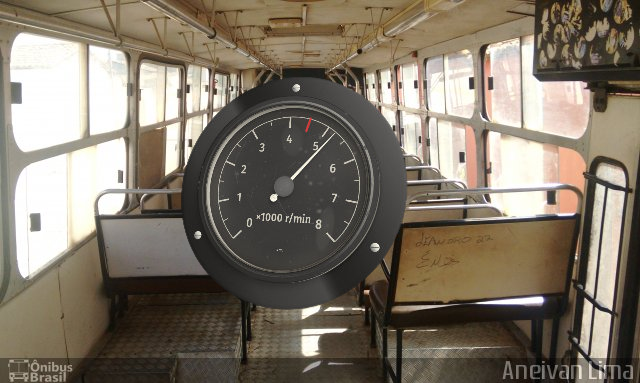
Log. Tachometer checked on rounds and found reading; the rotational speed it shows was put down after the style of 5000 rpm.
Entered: 5250 rpm
